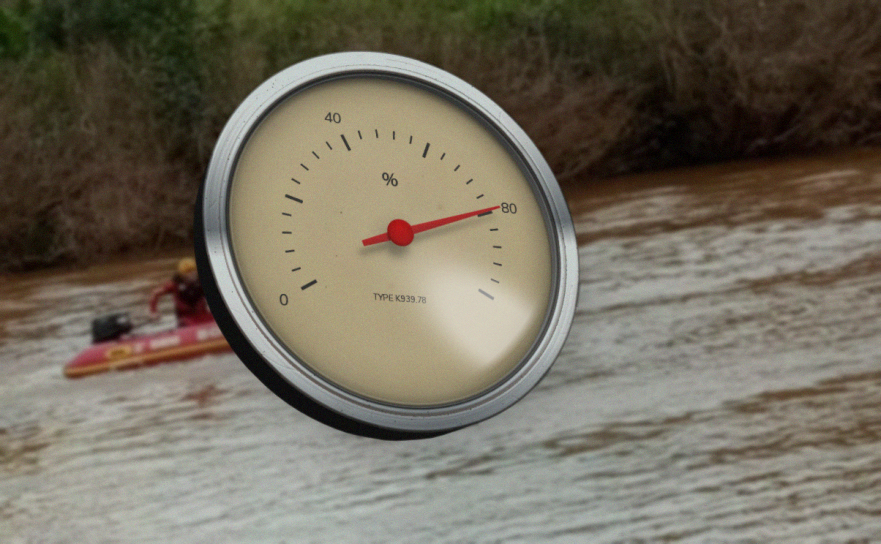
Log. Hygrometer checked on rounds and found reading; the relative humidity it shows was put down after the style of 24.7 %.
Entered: 80 %
